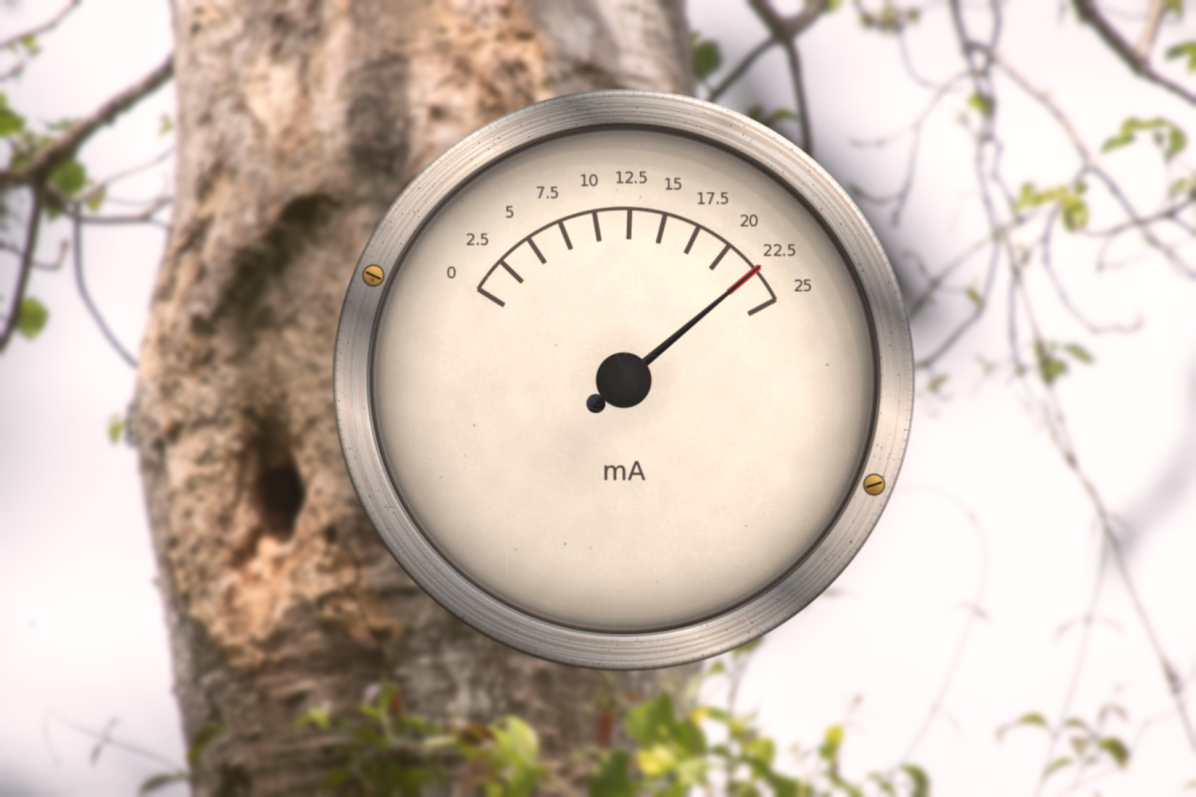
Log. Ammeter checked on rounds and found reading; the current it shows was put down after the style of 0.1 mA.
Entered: 22.5 mA
